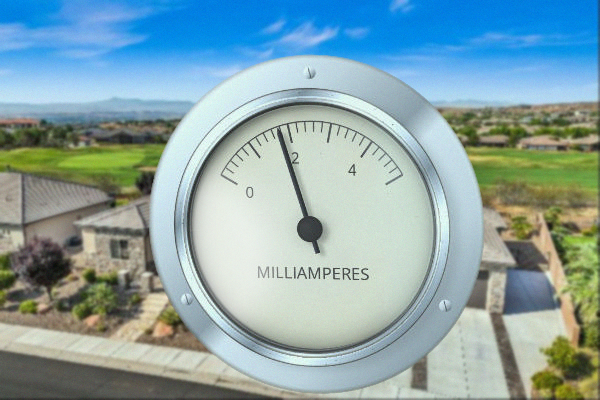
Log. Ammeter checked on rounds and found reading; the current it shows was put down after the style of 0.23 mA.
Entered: 1.8 mA
